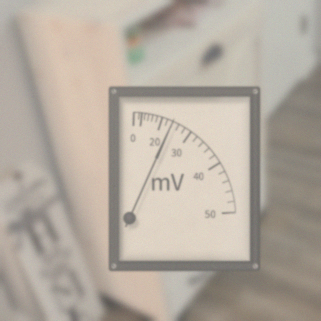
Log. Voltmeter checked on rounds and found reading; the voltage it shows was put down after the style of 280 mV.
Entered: 24 mV
